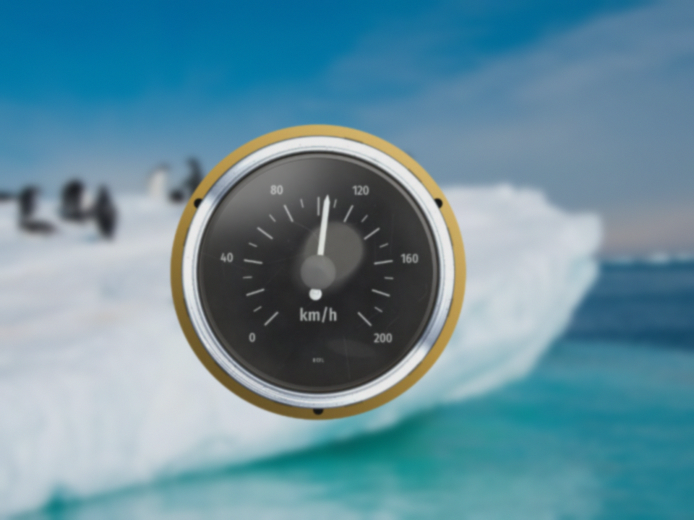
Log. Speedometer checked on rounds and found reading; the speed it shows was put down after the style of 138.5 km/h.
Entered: 105 km/h
